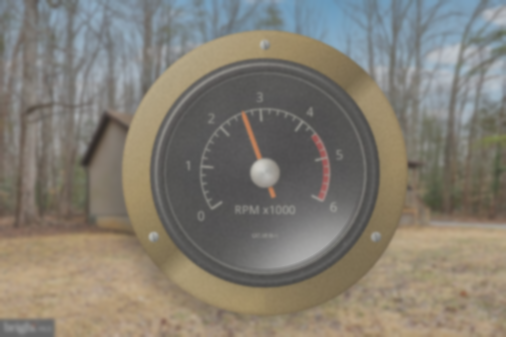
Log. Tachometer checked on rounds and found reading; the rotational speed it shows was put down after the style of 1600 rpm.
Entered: 2600 rpm
